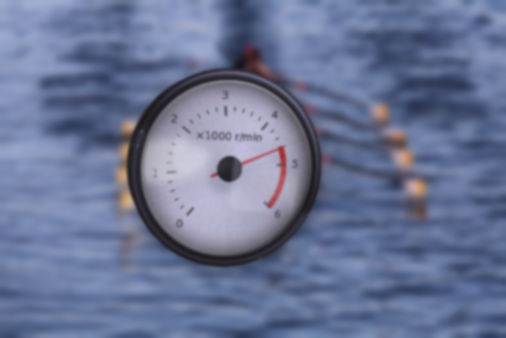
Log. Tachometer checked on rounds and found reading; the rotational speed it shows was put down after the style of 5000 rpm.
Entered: 4600 rpm
